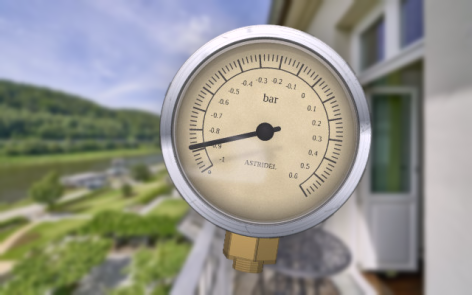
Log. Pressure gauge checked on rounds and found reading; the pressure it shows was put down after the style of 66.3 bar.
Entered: -0.88 bar
